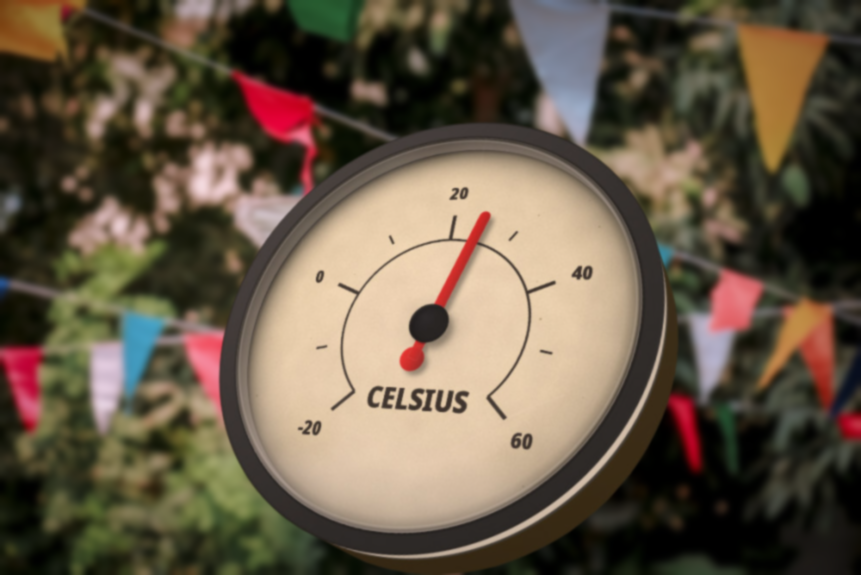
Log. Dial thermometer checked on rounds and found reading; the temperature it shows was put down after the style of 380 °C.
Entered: 25 °C
